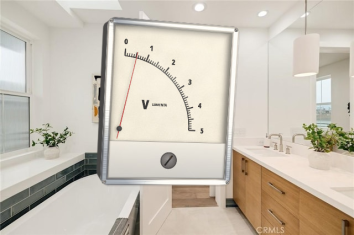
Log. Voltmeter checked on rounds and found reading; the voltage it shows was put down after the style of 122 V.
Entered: 0.5 V
